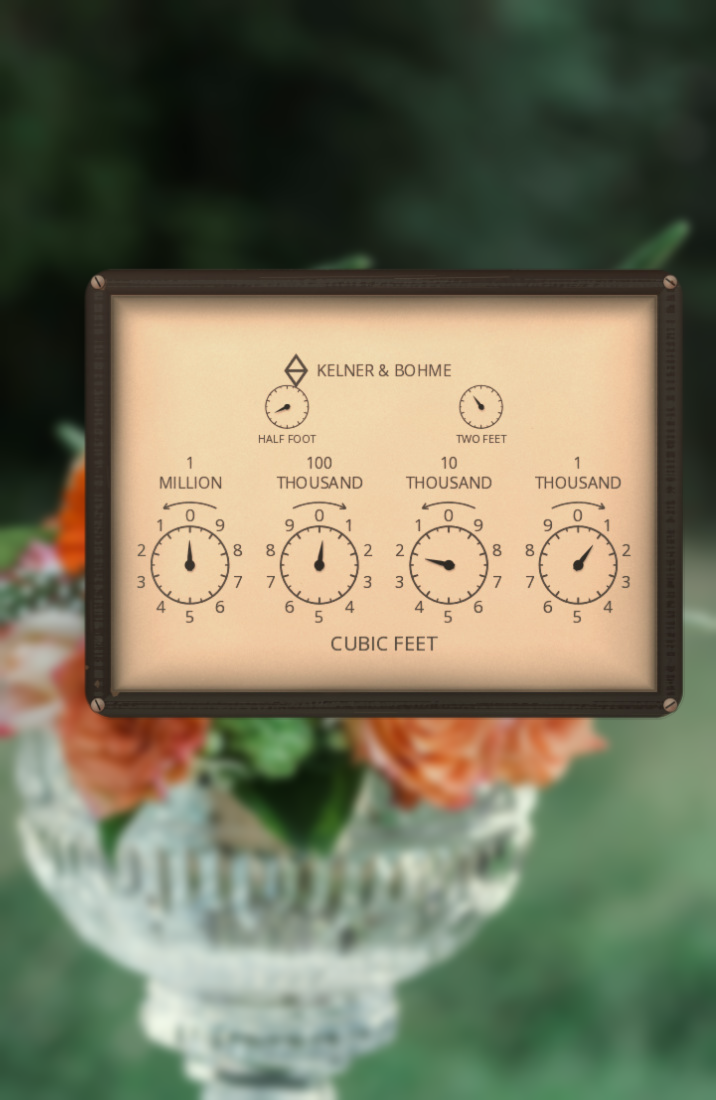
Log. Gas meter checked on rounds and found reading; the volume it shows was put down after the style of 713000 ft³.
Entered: 2100 ft³
